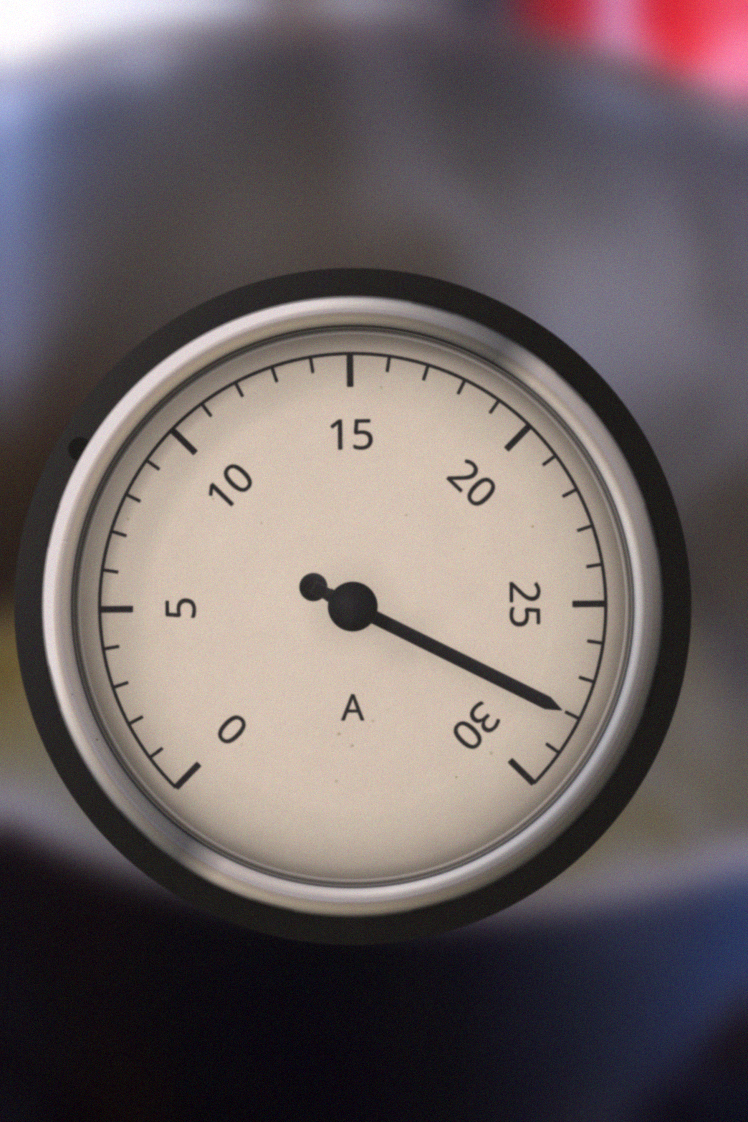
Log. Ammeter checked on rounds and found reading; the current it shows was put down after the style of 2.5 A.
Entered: 28 A
